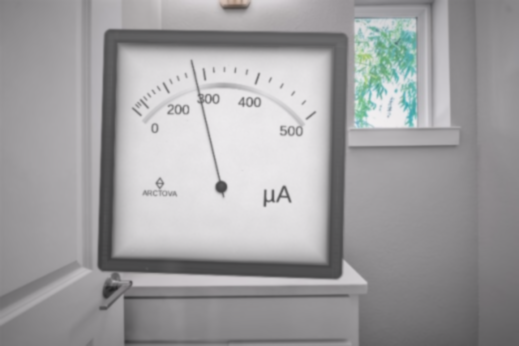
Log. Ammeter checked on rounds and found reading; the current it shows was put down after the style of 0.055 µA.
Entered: 280 µA
